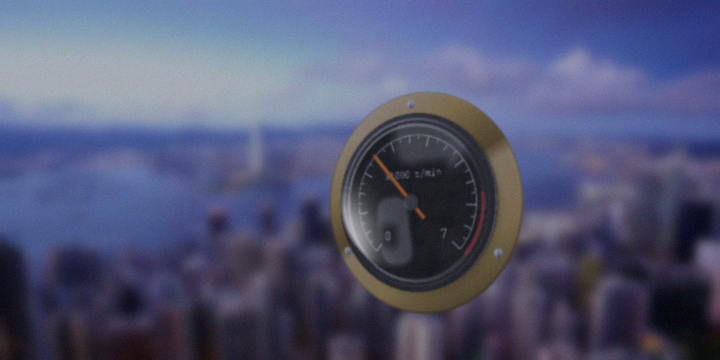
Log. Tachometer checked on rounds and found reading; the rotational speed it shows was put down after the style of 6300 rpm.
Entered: 2500 rpm
